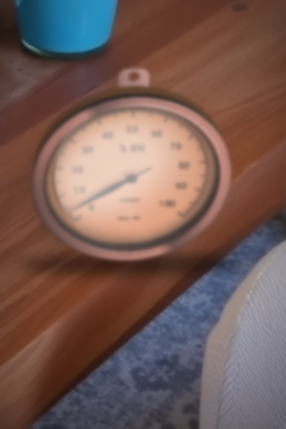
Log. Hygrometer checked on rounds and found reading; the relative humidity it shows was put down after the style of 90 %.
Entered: 5 %
